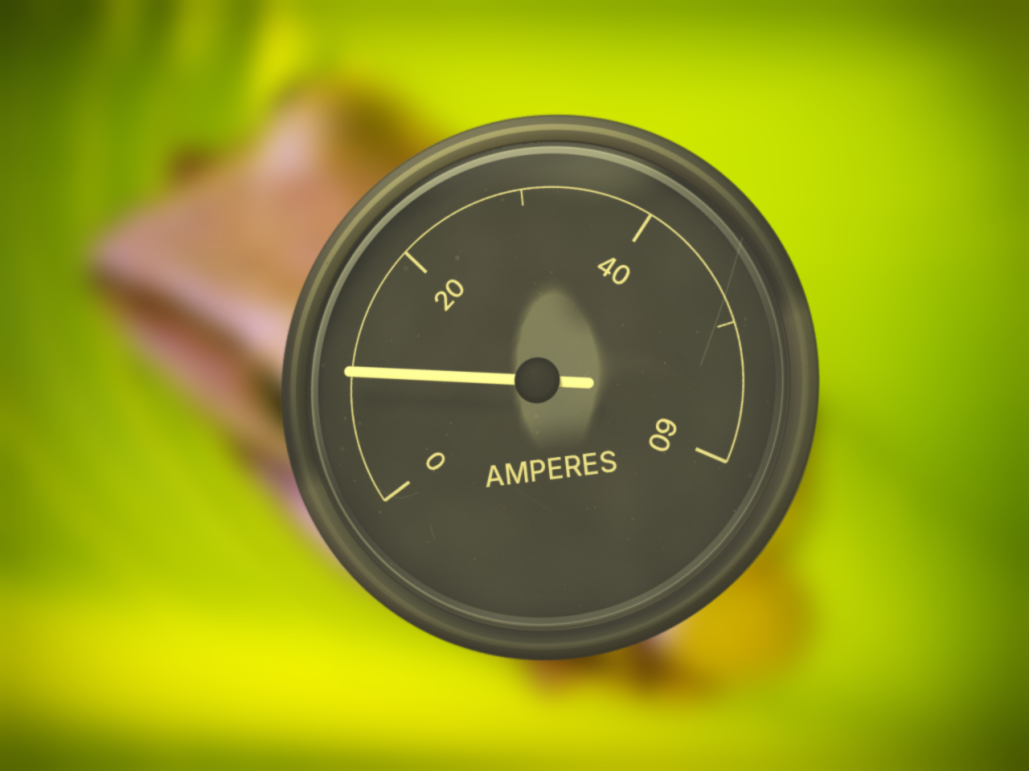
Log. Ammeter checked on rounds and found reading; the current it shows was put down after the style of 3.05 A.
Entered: 10 A
